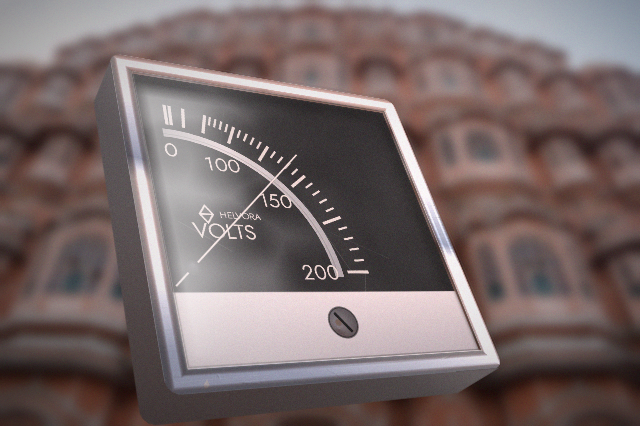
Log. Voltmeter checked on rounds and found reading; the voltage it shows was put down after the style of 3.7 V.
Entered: 140 V
